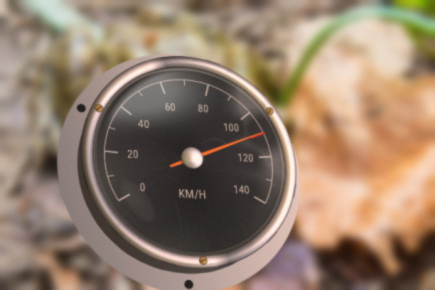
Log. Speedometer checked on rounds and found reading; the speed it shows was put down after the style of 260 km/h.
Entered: 110 km/h
